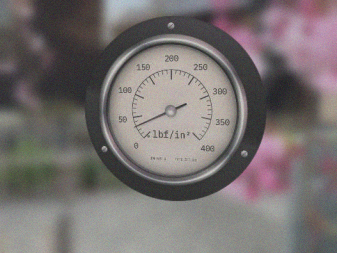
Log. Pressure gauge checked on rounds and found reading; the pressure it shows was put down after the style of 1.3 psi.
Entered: 30 psi
